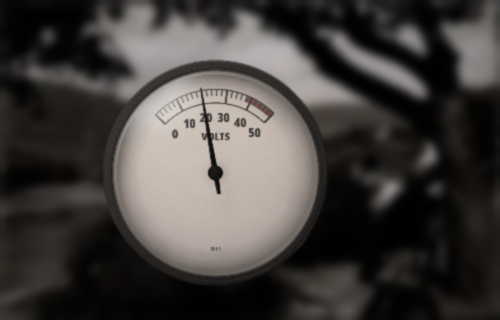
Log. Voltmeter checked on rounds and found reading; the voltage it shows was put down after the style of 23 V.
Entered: 20 V
